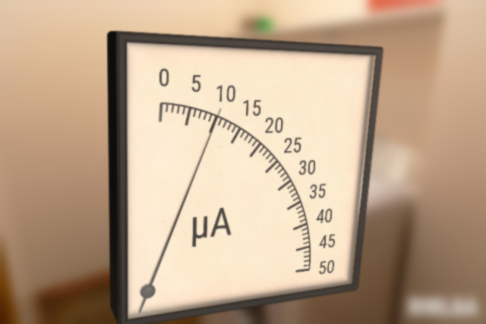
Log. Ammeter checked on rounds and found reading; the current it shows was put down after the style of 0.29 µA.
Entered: 10 µA
